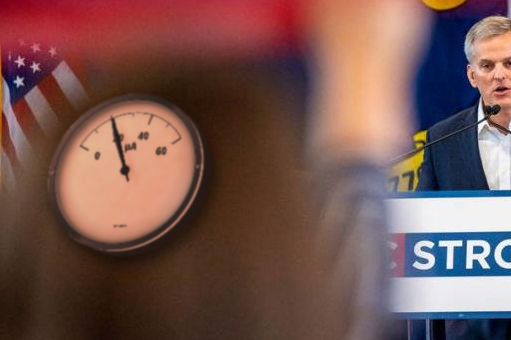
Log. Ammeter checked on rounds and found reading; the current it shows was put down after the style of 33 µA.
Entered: 20 µA
